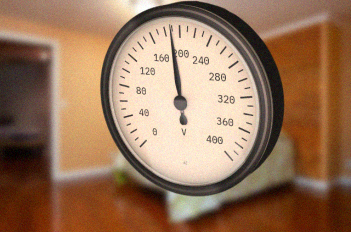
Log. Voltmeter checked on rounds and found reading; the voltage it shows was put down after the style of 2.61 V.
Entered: 190 V
